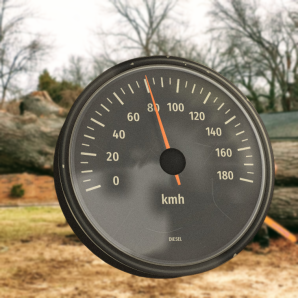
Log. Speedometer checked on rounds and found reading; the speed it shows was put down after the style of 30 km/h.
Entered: 80 km/h
